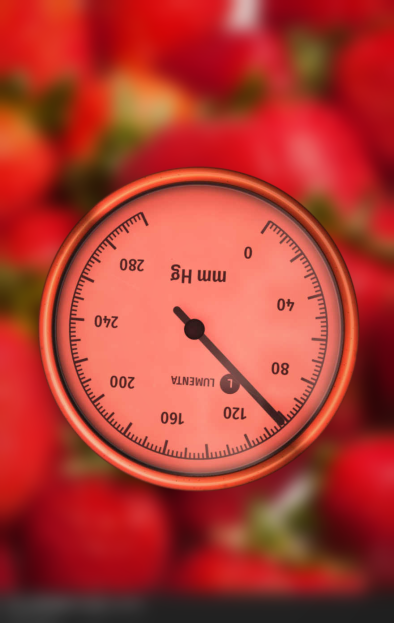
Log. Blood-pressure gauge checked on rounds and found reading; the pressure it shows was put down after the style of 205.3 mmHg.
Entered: 102 mmHg
